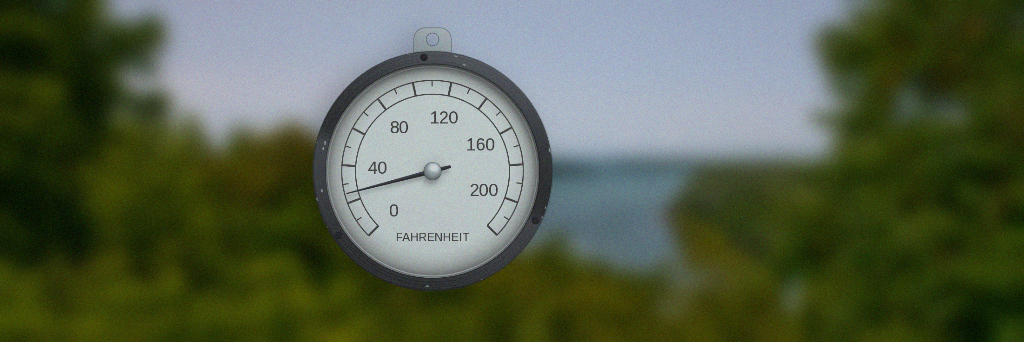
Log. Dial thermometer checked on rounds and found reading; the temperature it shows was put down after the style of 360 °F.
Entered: 25 °F
